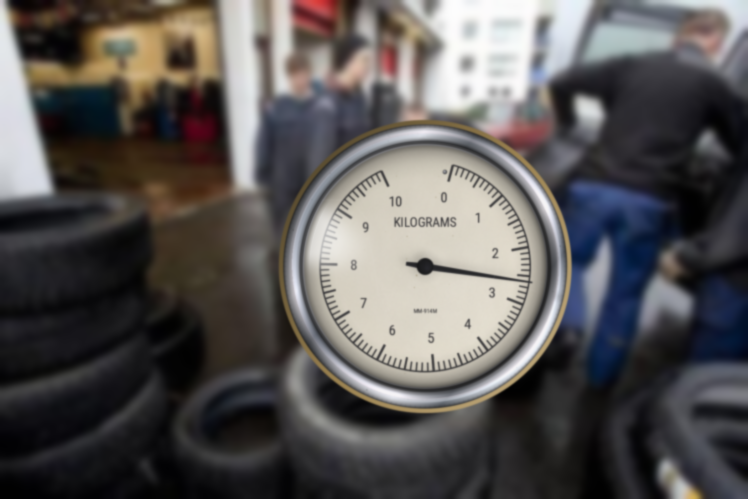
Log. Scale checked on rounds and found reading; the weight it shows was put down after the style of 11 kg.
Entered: 2.6 kg
